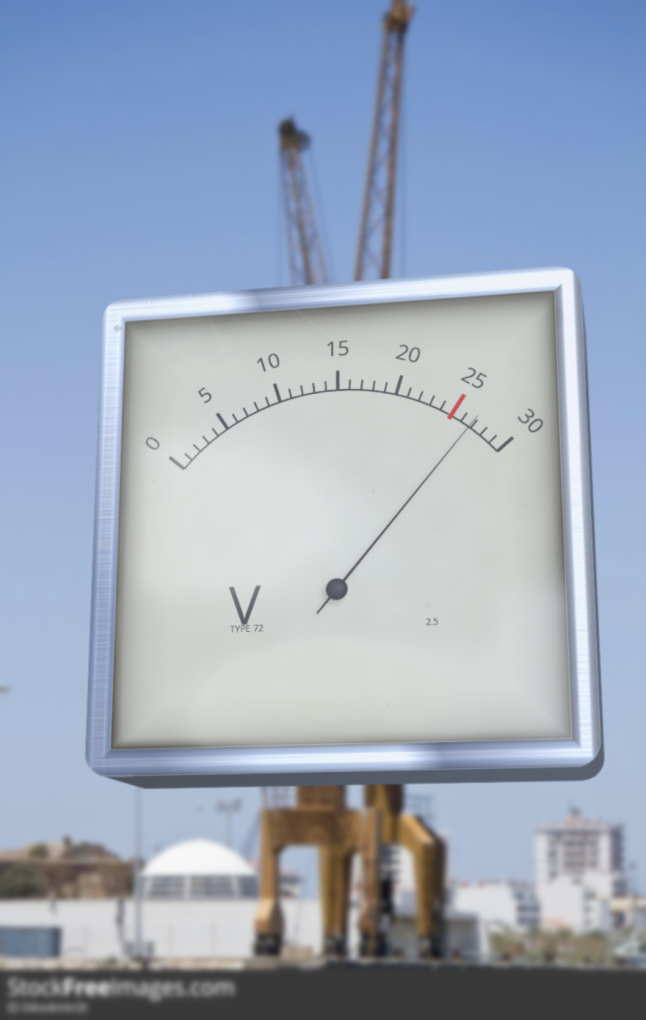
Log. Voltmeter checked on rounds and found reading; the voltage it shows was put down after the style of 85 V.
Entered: 27 V
